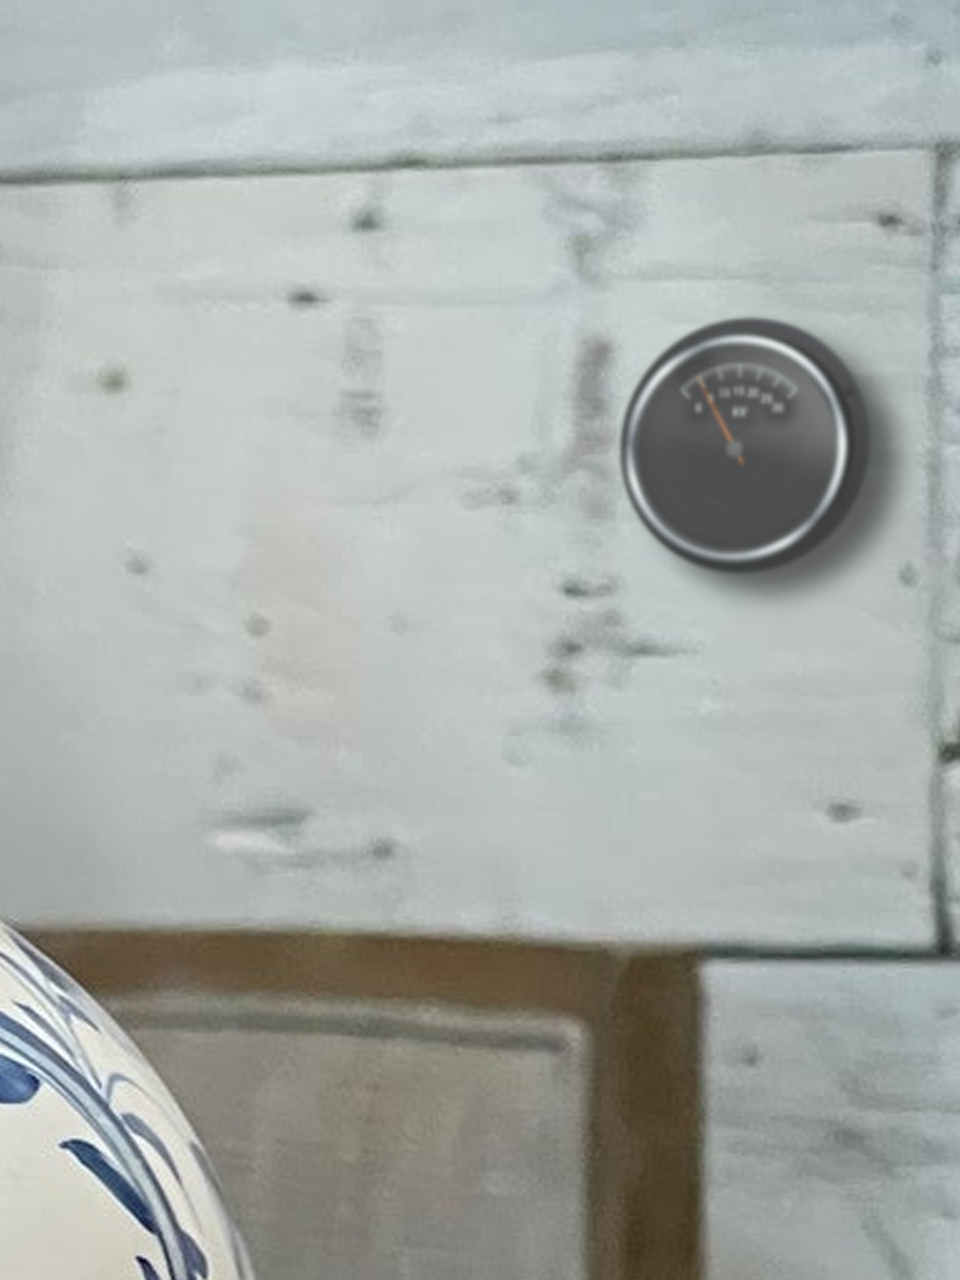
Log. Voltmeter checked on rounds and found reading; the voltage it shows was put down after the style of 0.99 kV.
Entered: 5 kV
